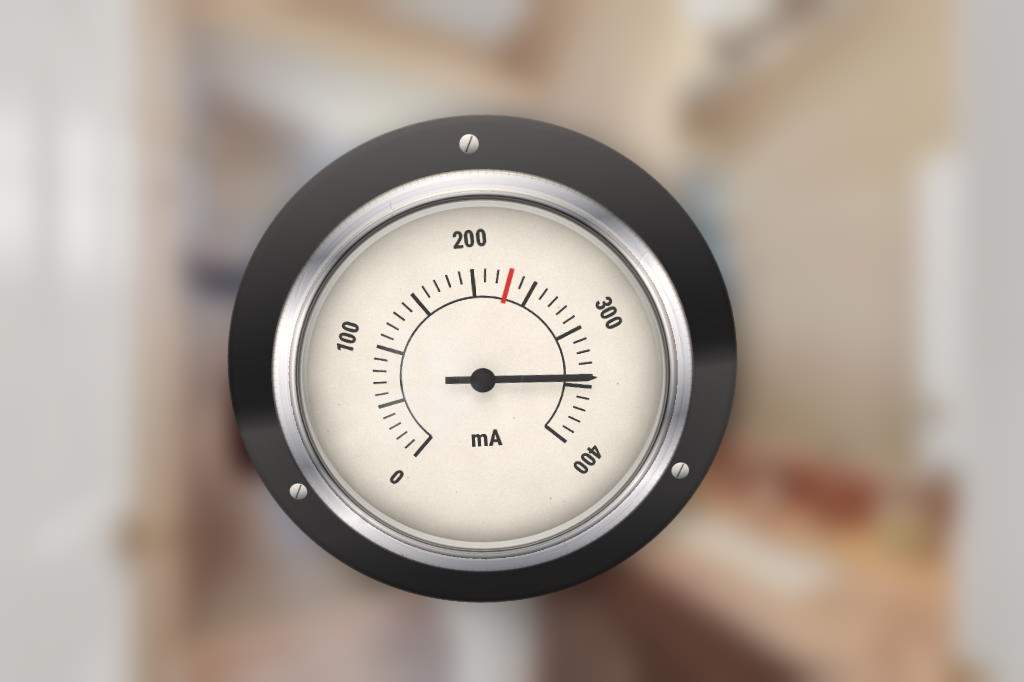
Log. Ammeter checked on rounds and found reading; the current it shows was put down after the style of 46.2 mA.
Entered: 340 mA
